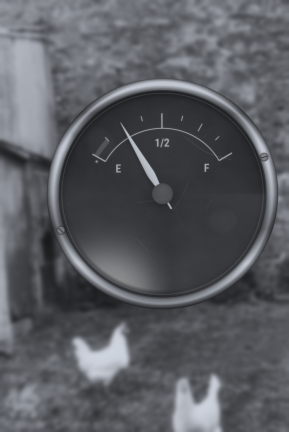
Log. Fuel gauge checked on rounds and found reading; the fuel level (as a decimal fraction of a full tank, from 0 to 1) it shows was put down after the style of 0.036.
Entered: 0.25
